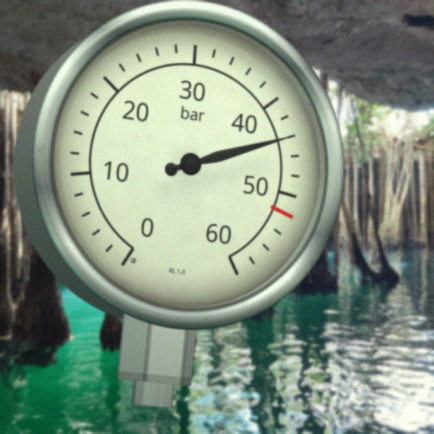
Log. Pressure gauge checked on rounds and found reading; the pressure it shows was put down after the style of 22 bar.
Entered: 44 bar
